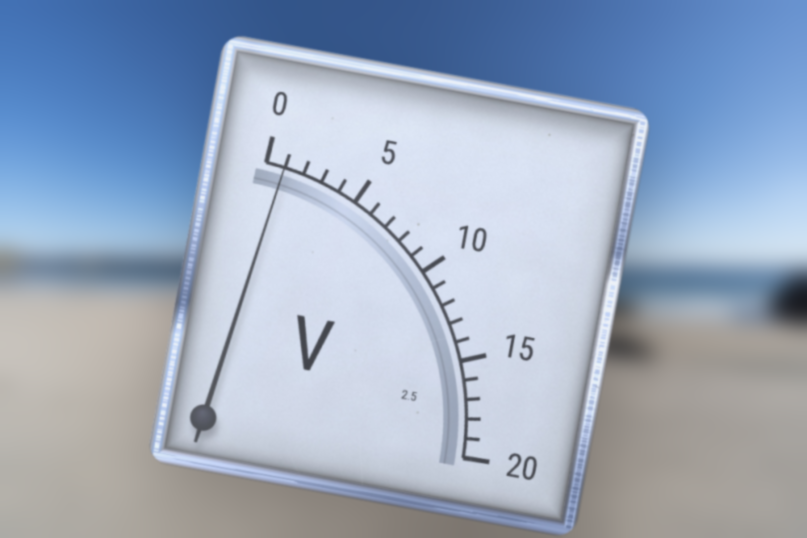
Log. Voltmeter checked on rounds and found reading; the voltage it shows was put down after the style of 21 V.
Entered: 1 V
